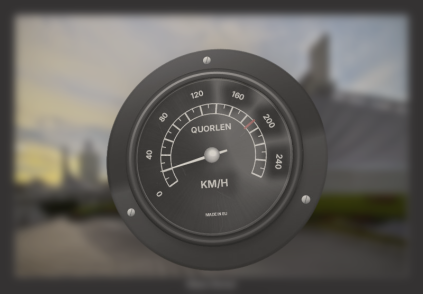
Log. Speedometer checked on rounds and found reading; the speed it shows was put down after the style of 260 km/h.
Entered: 20 km/h
